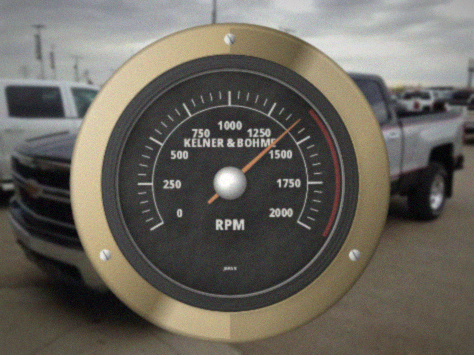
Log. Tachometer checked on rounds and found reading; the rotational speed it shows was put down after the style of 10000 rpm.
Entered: 1400 rpm
